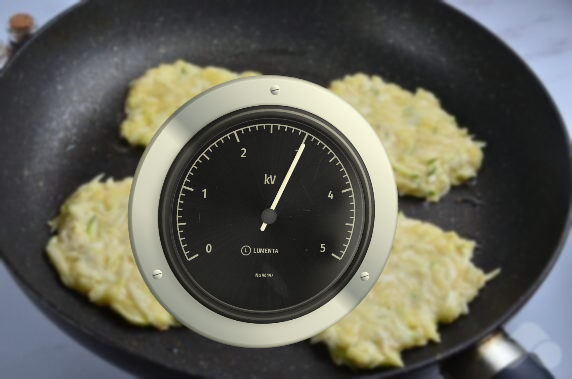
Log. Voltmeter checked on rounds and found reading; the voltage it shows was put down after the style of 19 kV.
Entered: 3 kV
